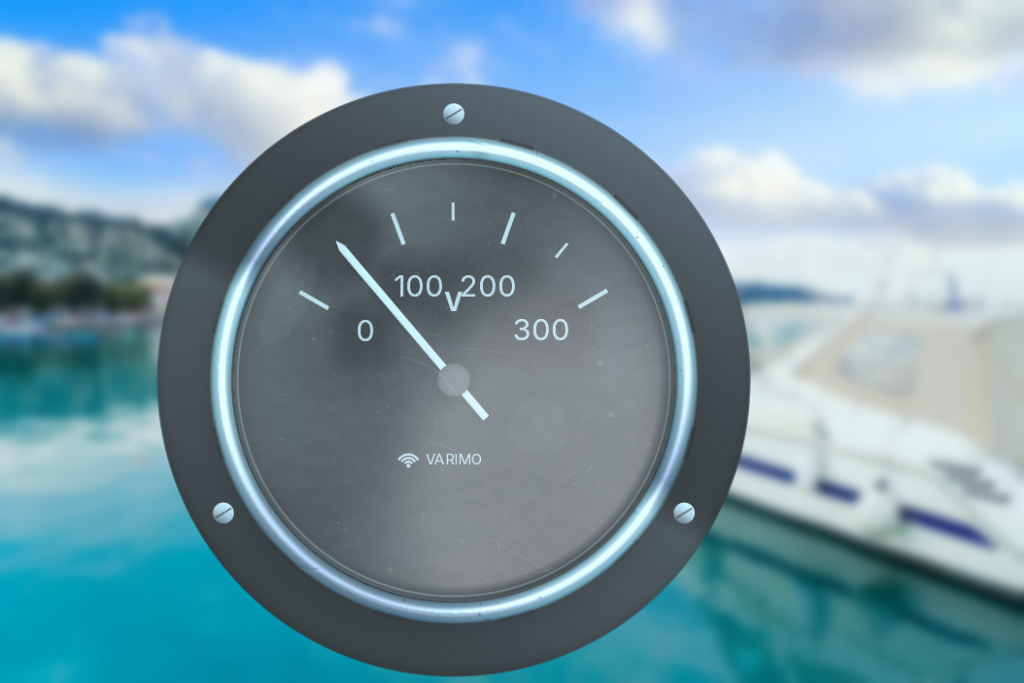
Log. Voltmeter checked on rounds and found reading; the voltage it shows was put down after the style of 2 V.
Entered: 50 V
